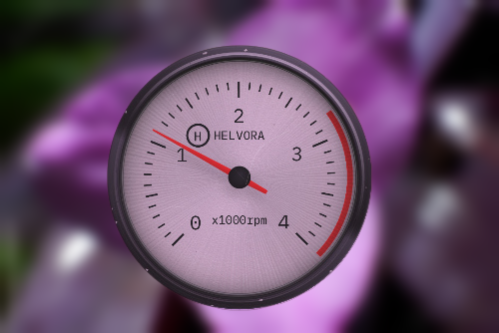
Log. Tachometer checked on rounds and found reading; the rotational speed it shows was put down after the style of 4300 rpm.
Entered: 1100 rpm
